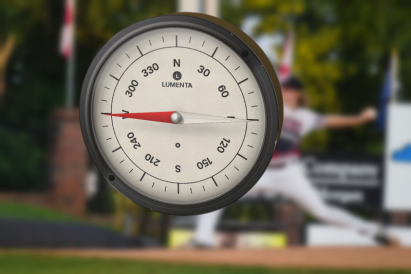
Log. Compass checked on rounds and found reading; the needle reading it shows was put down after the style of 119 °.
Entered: 270 °
